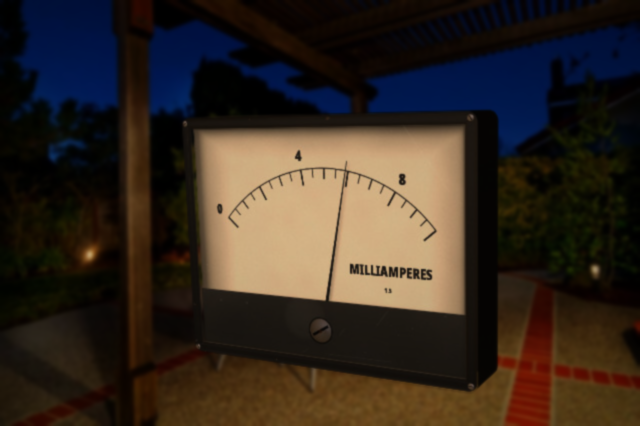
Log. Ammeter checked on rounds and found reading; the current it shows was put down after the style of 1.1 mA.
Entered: 6 mA
